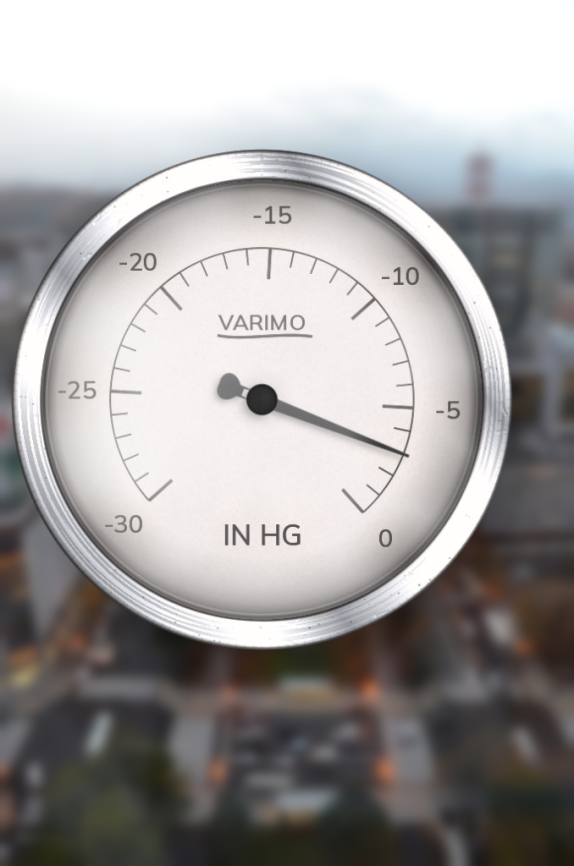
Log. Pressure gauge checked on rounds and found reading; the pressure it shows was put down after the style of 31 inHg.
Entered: -3 inHg
